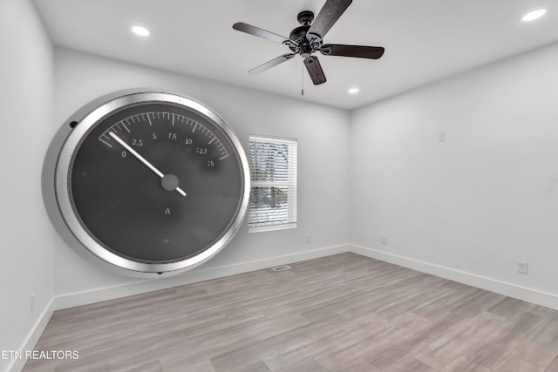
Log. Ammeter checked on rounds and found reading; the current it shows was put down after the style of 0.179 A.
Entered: 1 A
